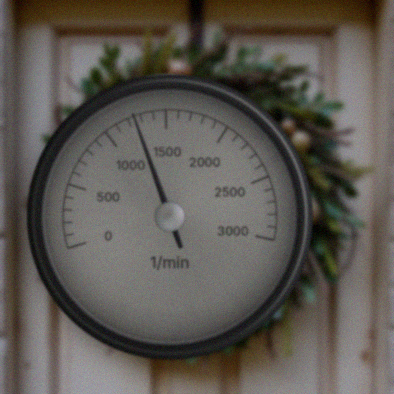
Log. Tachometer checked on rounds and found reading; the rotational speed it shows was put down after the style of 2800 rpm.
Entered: 1250 rpm
